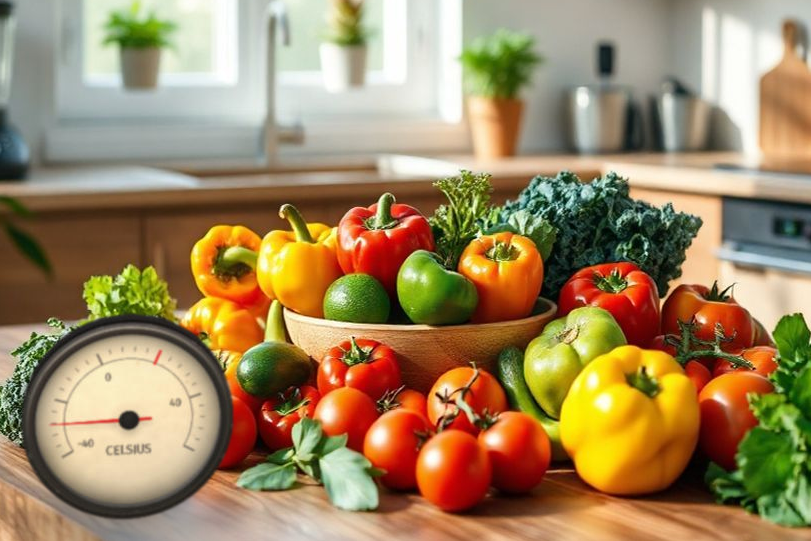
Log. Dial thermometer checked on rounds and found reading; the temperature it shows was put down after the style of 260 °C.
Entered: -28 °C
